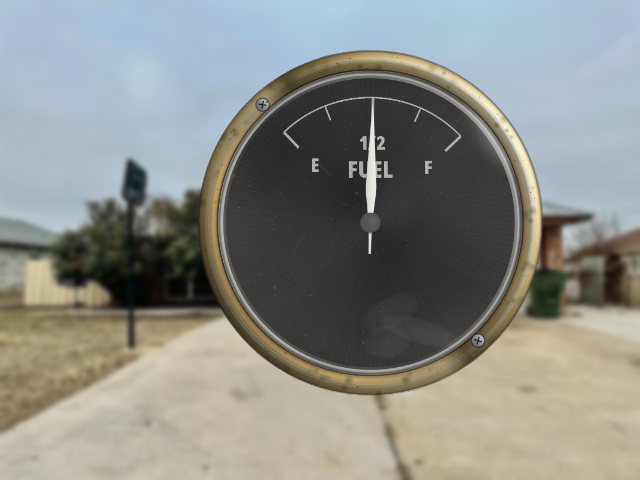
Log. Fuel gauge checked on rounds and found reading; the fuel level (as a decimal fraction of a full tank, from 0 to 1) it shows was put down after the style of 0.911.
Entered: 0.5
